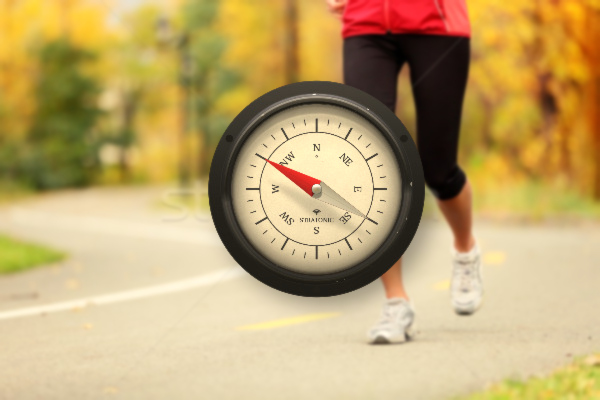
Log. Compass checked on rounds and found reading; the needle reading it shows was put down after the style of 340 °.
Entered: 300 °
